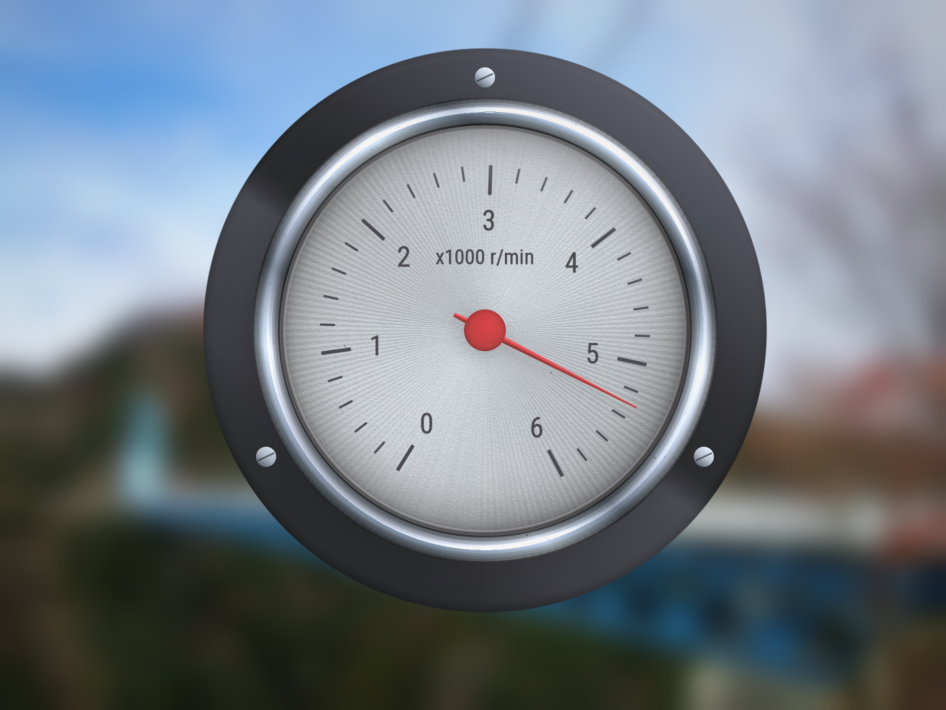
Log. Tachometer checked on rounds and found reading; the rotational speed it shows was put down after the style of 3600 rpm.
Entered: 5300 rpm
